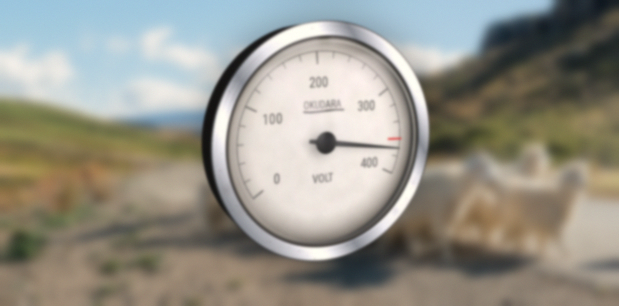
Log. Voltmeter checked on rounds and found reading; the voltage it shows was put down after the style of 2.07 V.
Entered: 370 V
